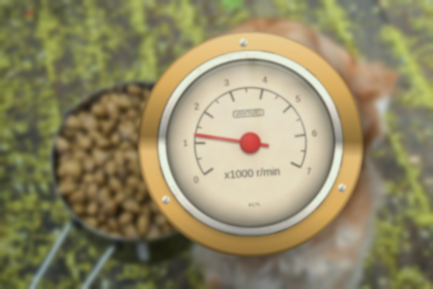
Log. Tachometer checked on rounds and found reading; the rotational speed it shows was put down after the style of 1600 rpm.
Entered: 1250 rpm
